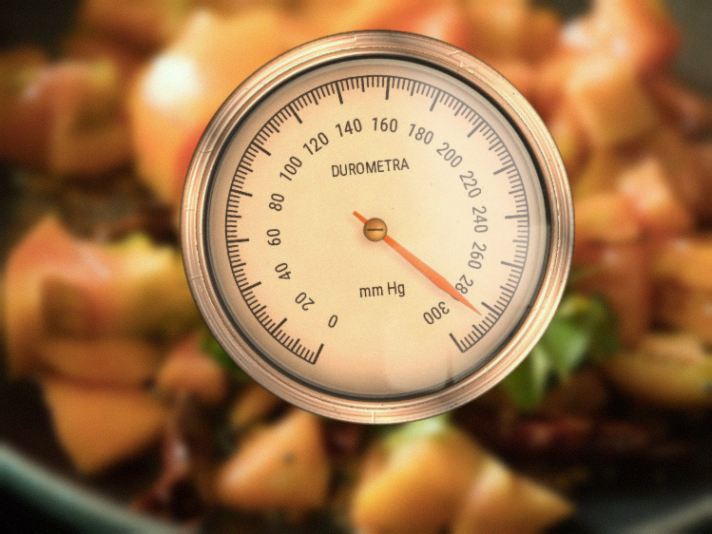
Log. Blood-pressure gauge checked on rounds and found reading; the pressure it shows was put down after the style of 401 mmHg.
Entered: 284 mmHg
